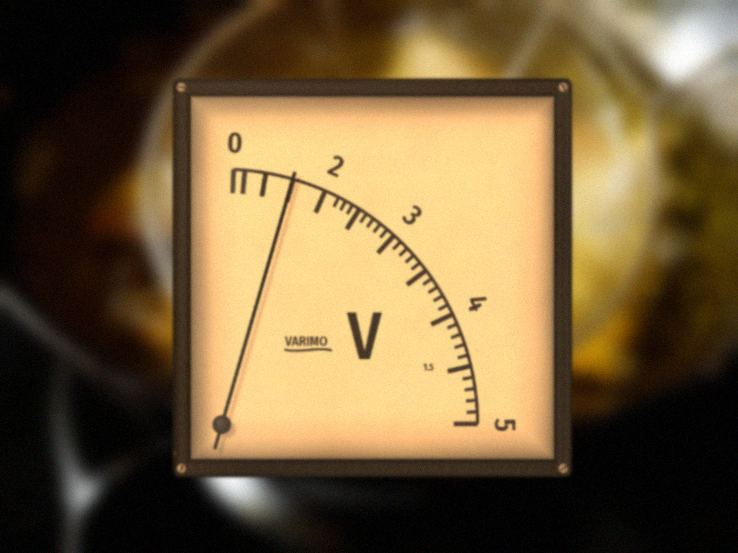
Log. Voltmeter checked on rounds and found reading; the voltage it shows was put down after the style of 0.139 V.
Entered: 1.5 V
